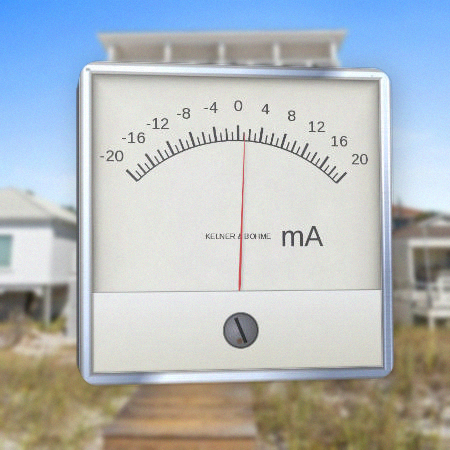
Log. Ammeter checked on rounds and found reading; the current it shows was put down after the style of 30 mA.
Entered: 1 mA
